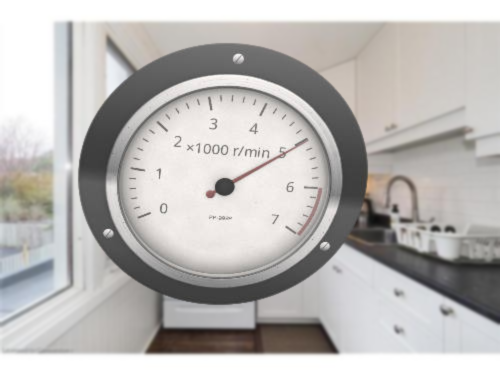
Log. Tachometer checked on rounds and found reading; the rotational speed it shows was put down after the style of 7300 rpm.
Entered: 5000 rpm
